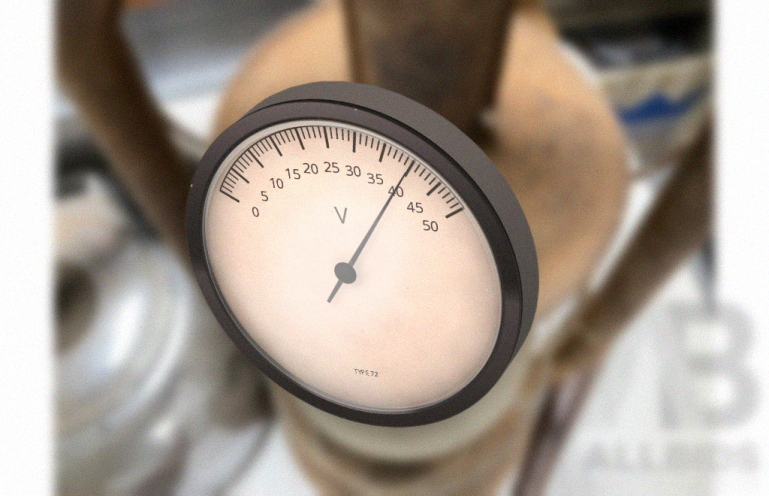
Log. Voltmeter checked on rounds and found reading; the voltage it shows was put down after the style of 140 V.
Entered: 40 V
